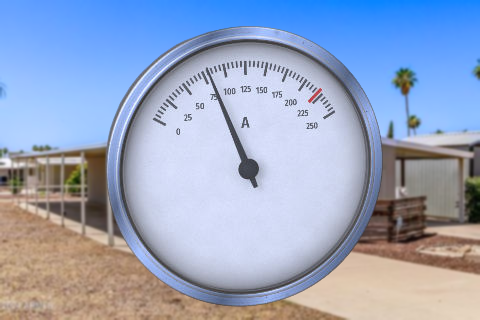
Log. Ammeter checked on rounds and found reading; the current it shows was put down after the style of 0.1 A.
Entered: 80 A
